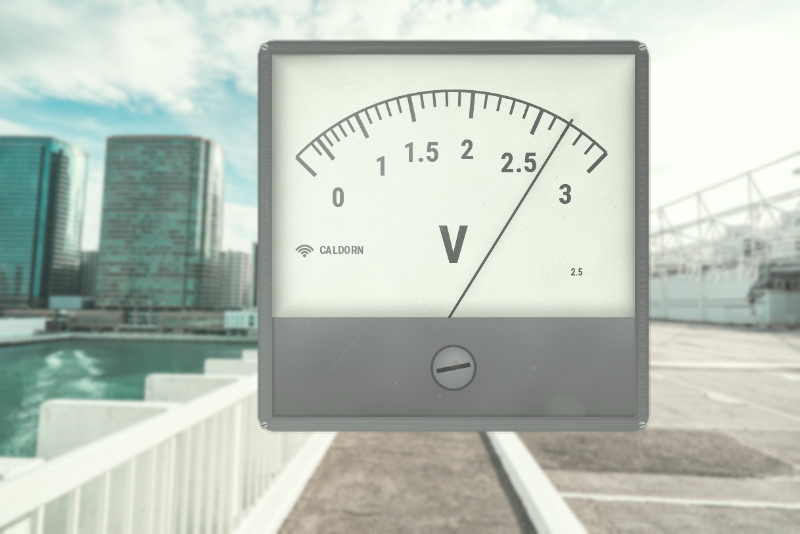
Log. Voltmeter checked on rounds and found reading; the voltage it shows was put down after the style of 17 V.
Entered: 2.7 V
